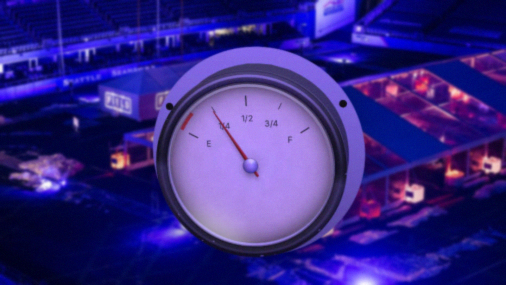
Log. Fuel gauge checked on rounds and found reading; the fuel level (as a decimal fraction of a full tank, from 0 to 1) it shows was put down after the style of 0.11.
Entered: 0.25
